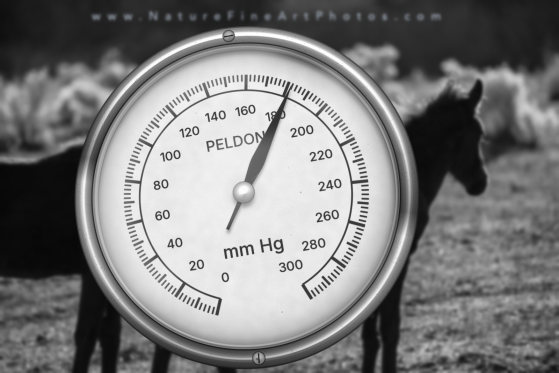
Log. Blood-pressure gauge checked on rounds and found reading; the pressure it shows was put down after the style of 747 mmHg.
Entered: 182 mmHg
